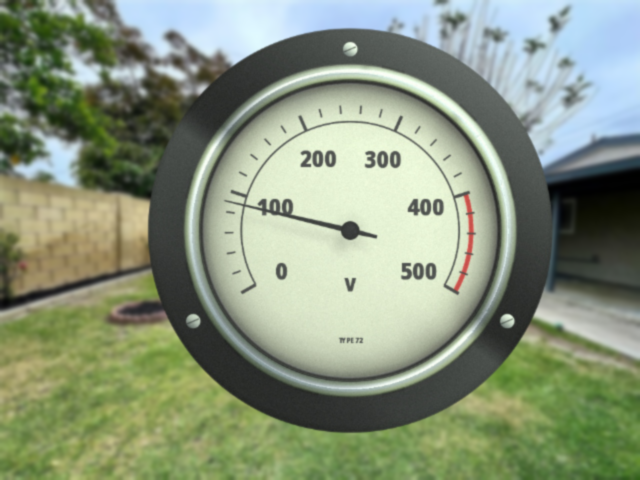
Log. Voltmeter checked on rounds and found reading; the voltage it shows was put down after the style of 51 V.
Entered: 90 V
